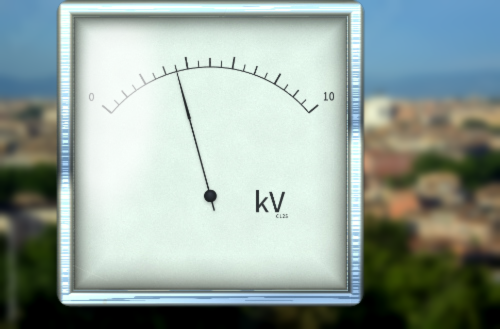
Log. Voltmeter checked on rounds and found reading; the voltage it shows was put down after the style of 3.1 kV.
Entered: 3.5 kV
